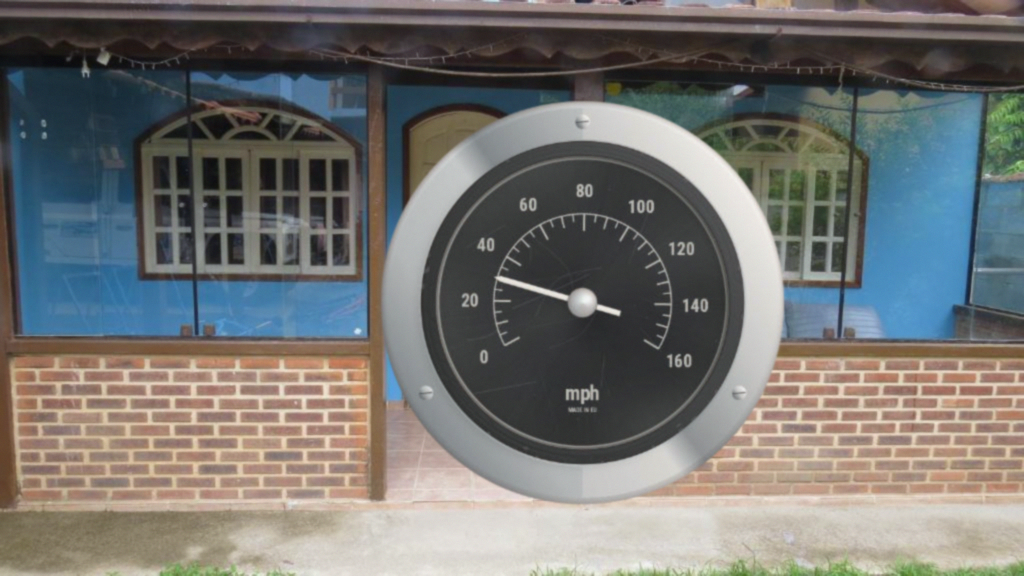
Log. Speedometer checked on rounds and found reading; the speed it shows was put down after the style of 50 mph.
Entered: 30 mph
